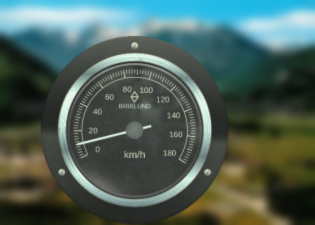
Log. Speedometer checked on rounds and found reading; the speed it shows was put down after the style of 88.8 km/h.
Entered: 10 km/h
